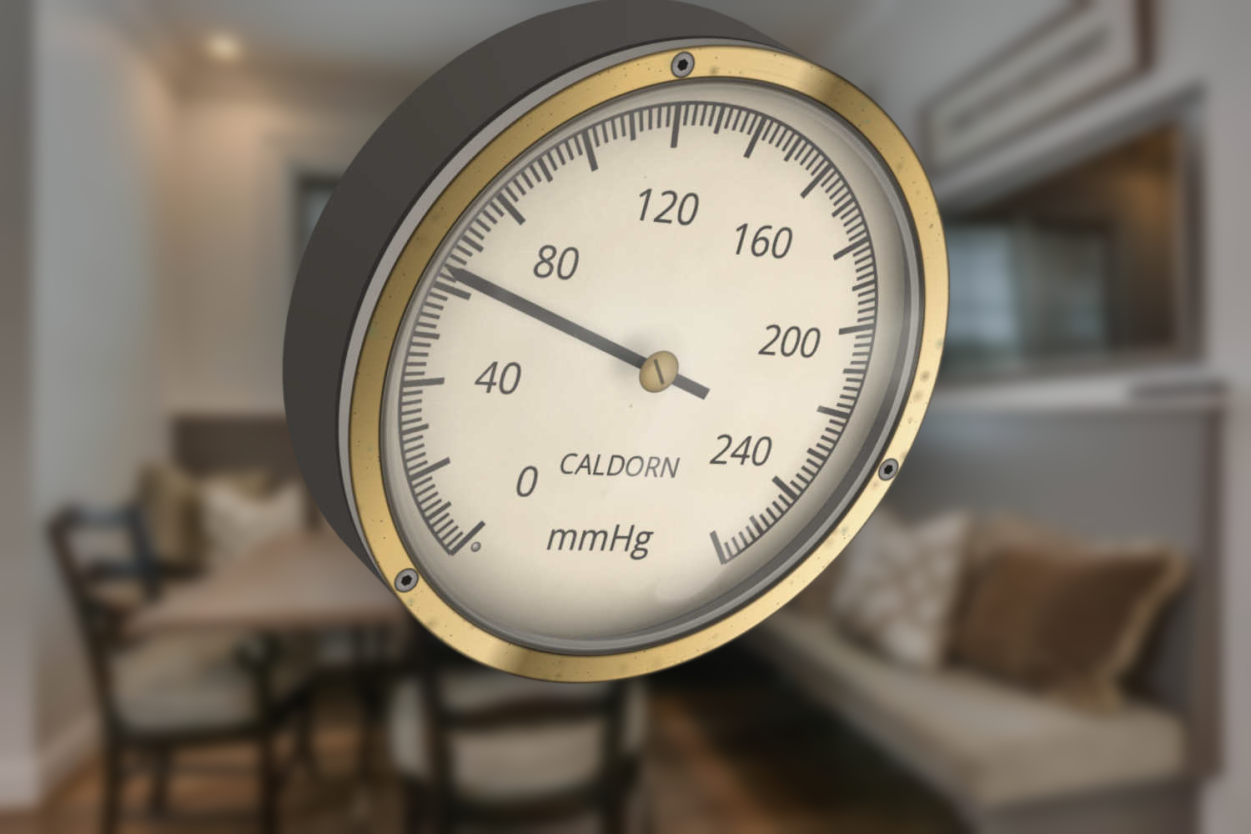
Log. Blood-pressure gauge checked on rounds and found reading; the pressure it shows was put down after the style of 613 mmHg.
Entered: 64 mmHg
